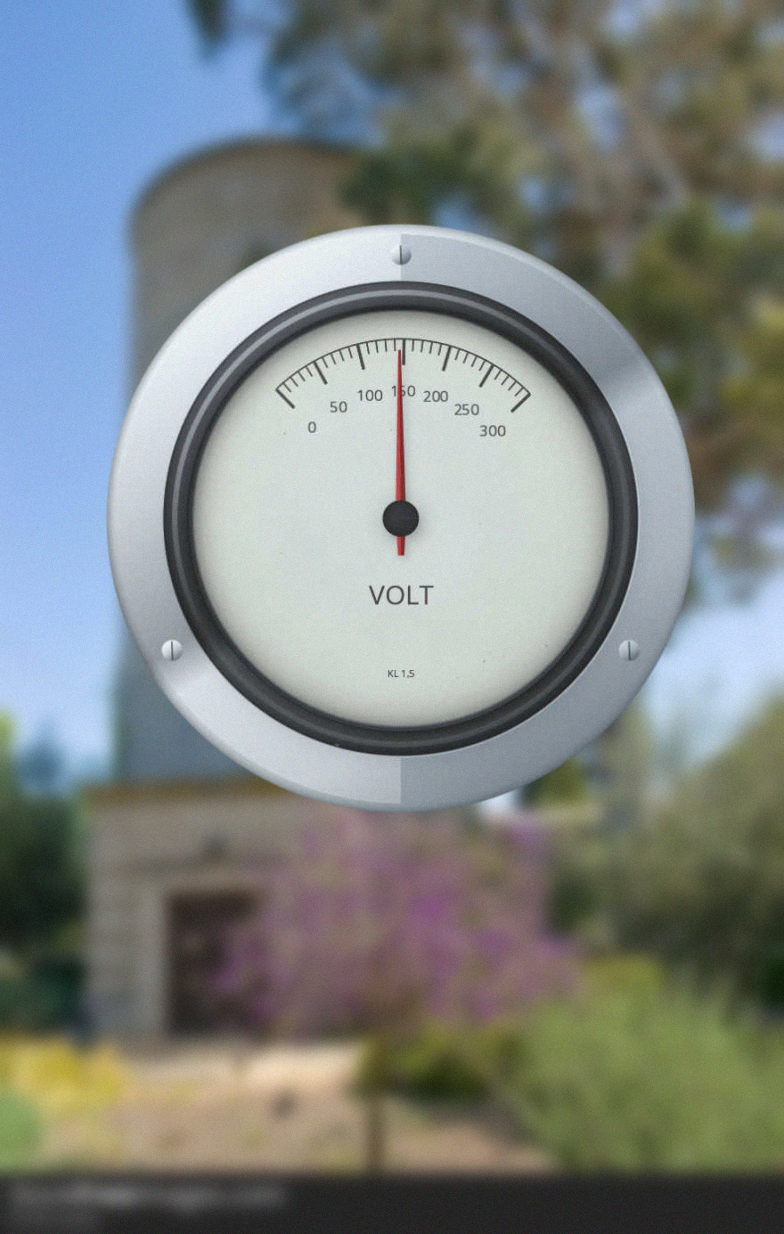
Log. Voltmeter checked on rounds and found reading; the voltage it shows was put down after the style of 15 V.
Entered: 145 V
